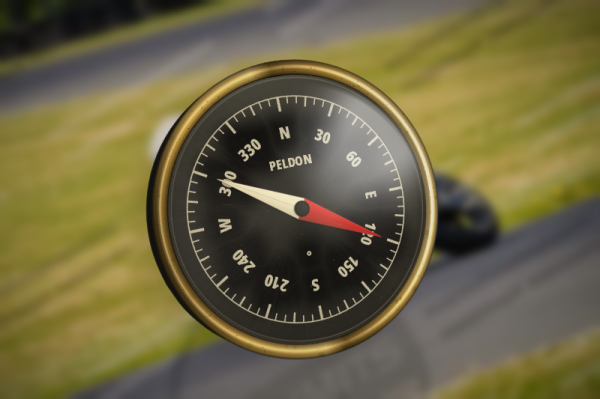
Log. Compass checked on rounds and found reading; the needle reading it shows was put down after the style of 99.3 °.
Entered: 120 °
